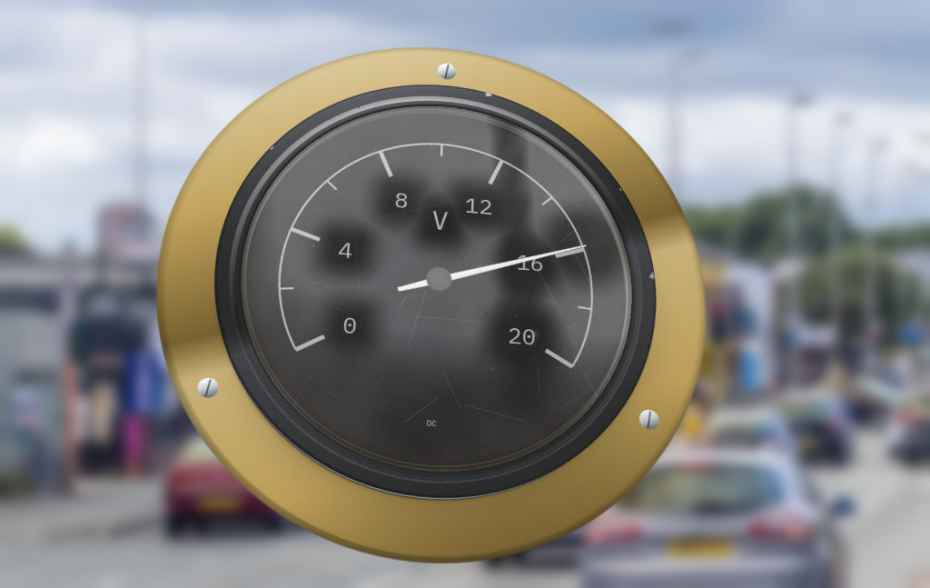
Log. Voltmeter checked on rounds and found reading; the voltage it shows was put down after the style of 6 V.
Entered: 16 V
